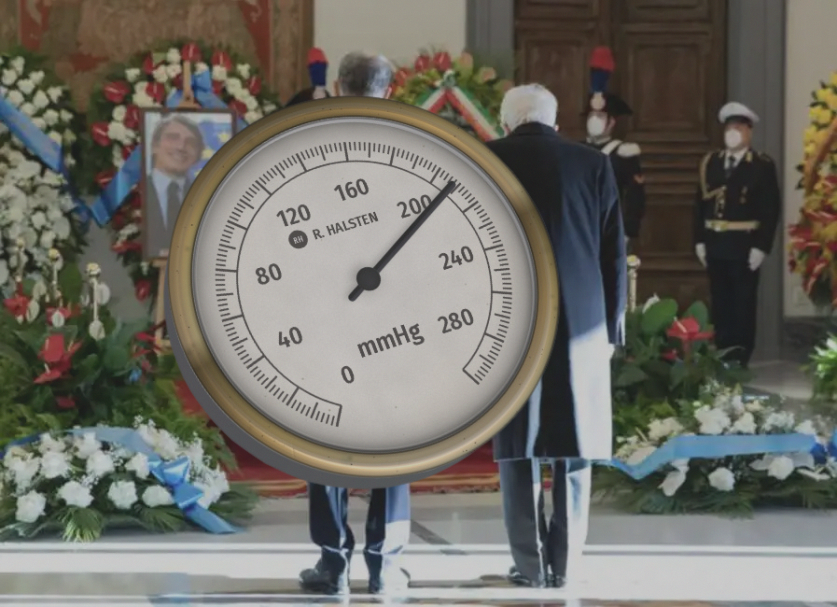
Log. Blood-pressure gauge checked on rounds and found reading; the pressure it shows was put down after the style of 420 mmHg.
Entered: 208 mmHg
